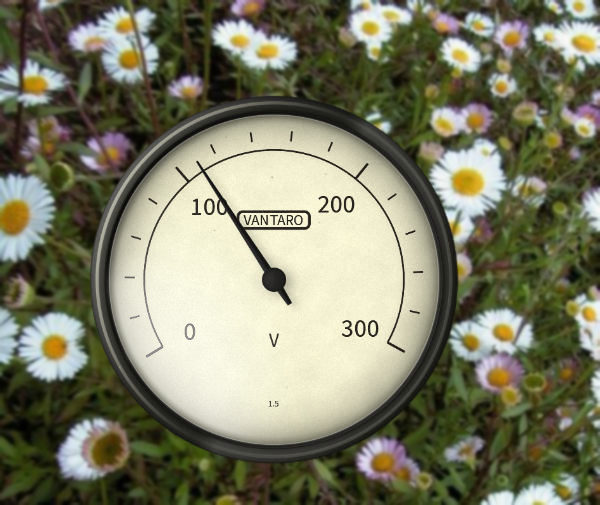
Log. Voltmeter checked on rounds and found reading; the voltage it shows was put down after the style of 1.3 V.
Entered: 110 V
